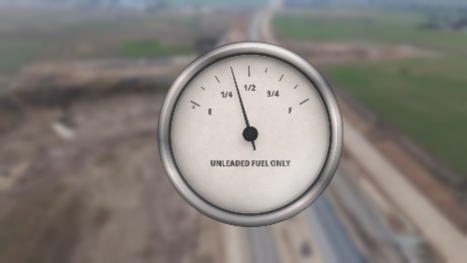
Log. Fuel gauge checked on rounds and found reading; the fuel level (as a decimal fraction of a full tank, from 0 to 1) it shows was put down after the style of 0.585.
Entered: 0.375
